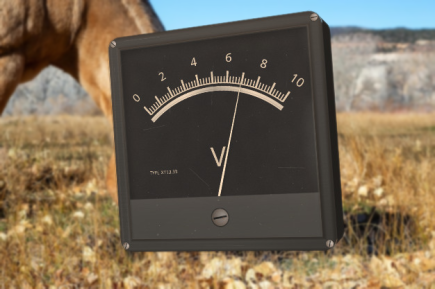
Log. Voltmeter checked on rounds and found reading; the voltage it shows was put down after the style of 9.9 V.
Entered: 7 V
